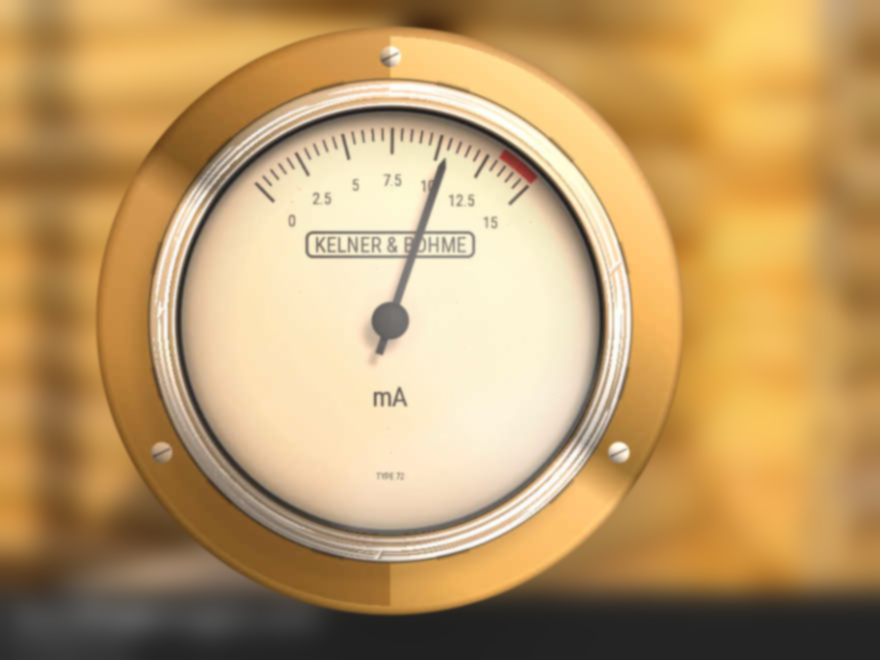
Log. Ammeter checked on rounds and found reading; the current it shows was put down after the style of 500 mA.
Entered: 10.5 mA
